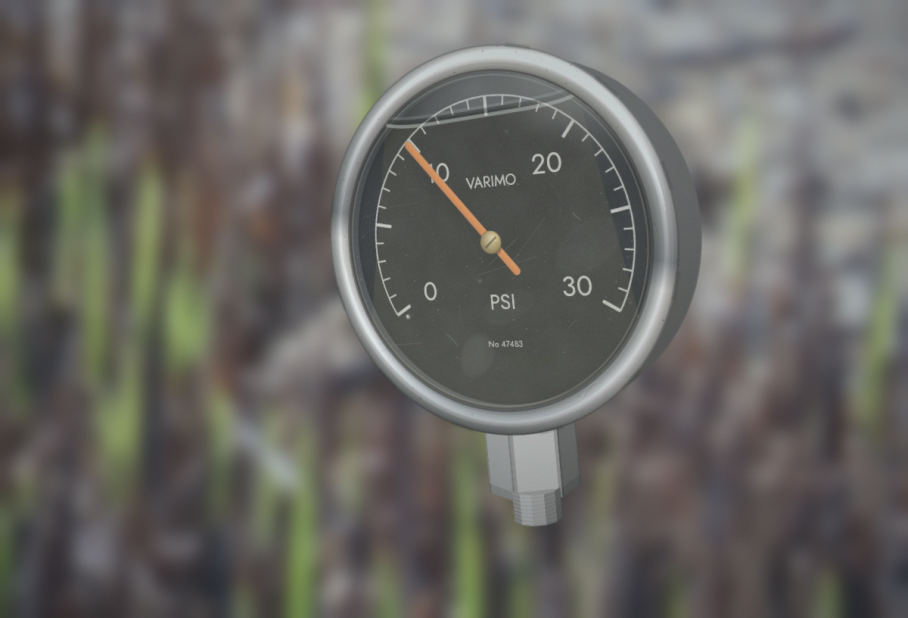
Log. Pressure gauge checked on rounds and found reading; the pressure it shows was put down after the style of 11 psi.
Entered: 10 psi
